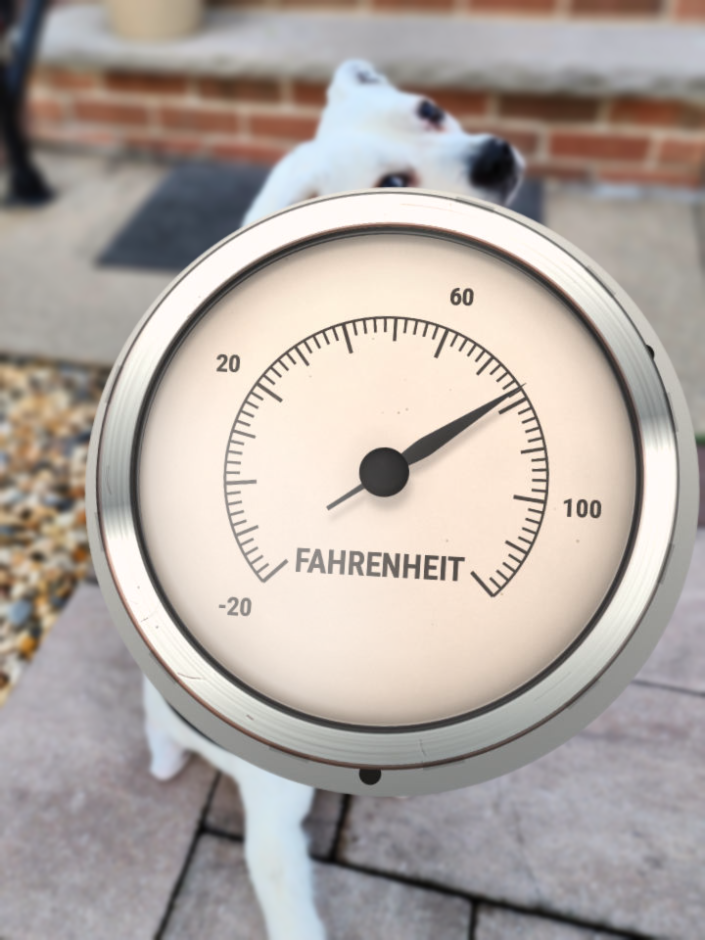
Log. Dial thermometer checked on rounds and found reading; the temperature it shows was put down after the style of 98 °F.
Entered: 78 °F
